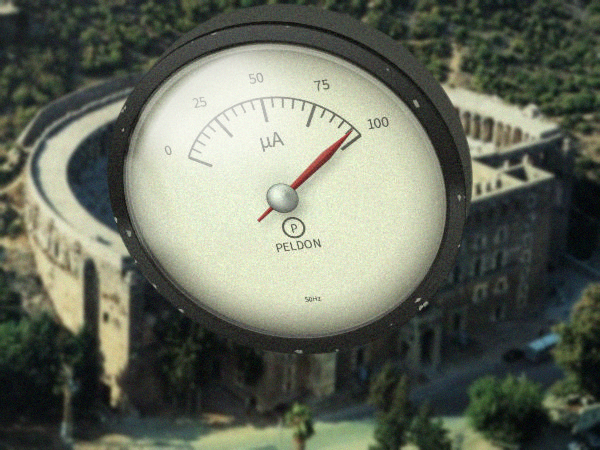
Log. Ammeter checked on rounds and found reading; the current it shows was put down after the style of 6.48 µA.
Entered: 95 µA
